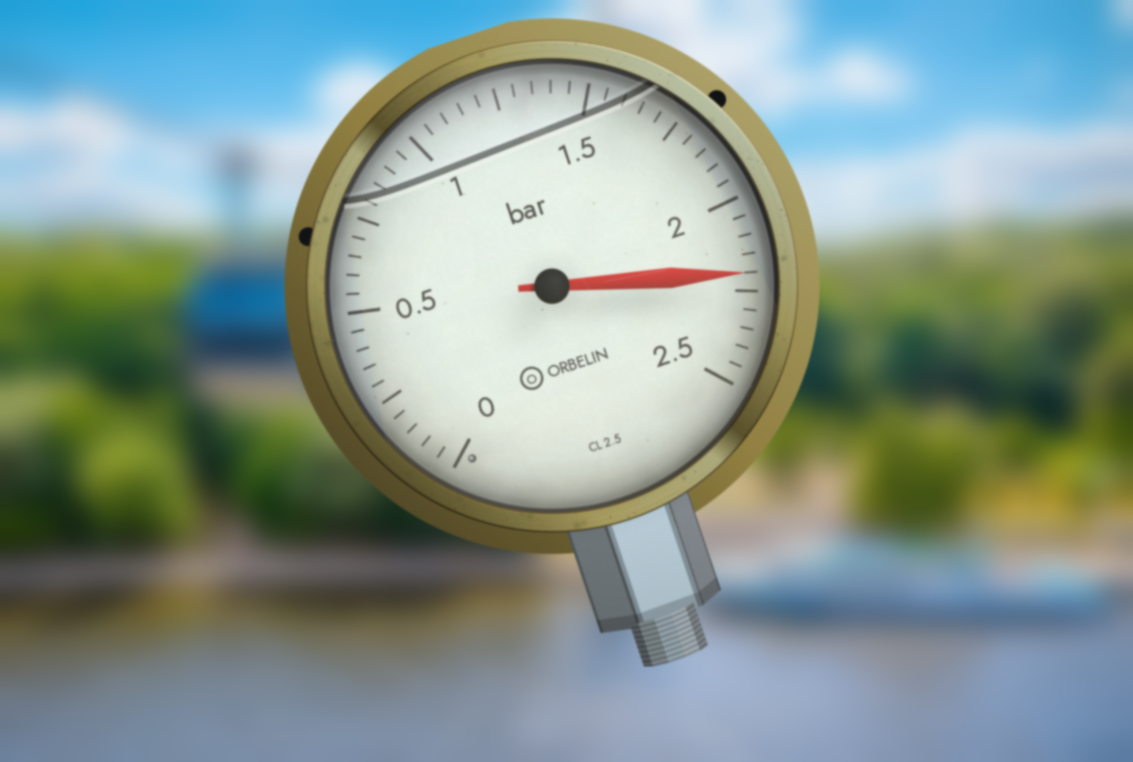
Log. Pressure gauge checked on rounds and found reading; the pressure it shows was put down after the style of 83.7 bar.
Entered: 2.2 bar
